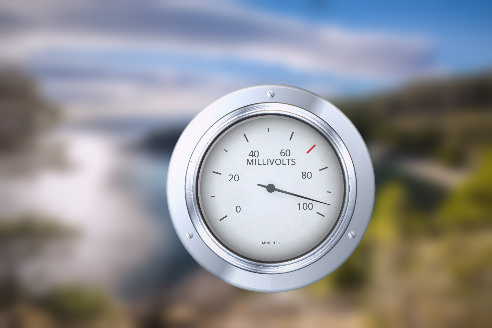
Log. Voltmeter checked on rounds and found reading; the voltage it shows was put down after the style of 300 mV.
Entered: 95 mV
